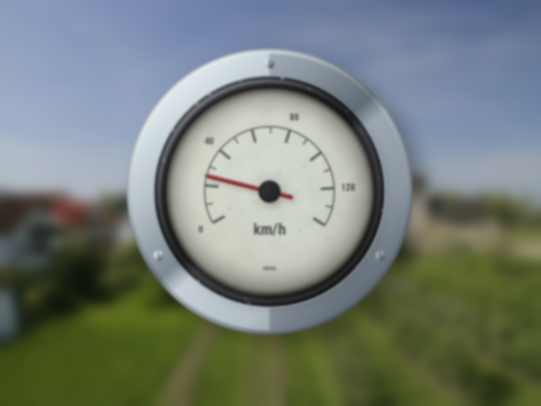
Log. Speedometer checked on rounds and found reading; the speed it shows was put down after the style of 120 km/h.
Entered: 25 km/h
